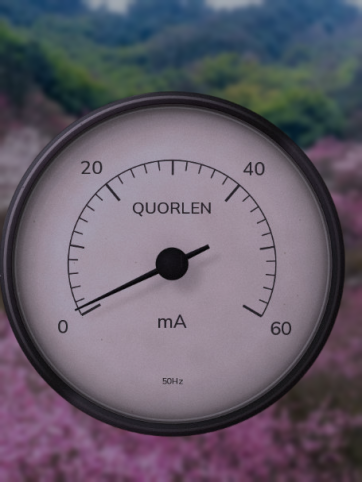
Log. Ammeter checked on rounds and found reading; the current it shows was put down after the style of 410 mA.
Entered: 1 mA
